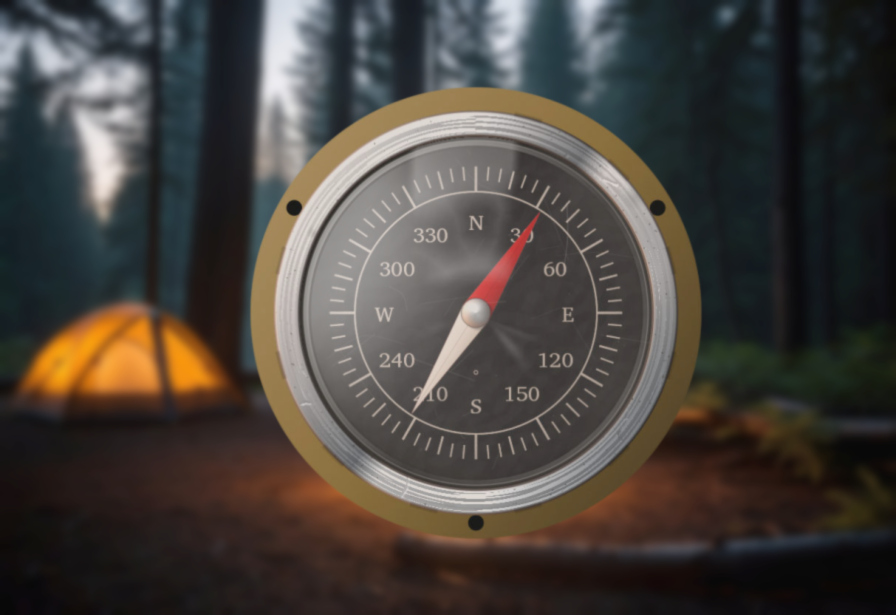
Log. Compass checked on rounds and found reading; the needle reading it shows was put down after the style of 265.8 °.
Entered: 32.5 °
